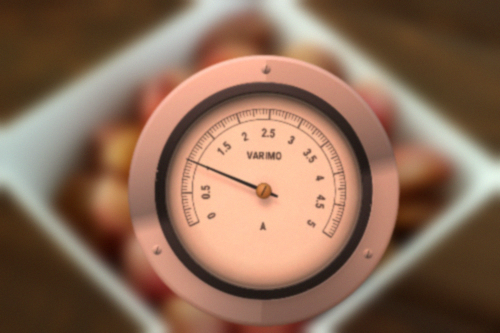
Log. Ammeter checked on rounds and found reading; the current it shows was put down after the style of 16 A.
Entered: 1 A
